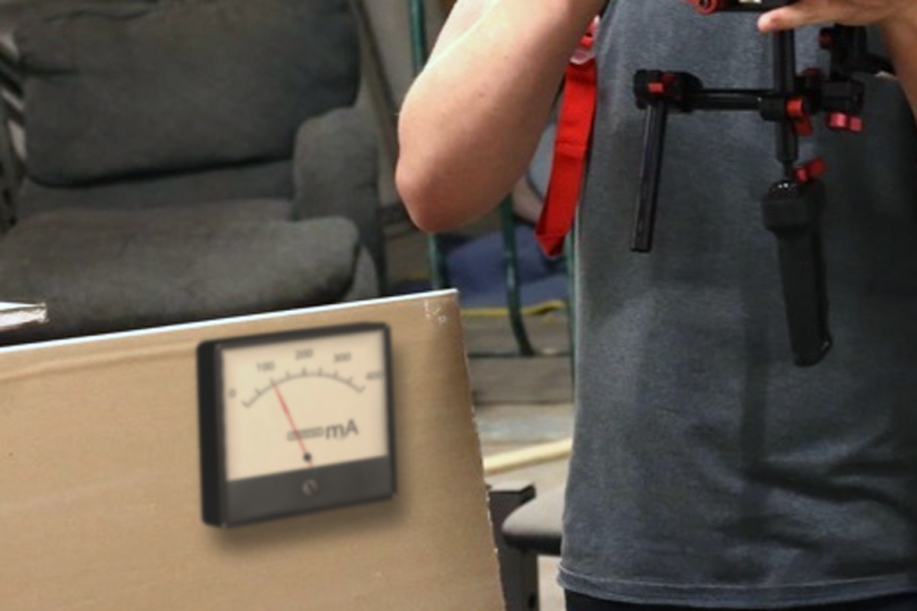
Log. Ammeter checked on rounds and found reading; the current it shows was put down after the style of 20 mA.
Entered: 100 mA
